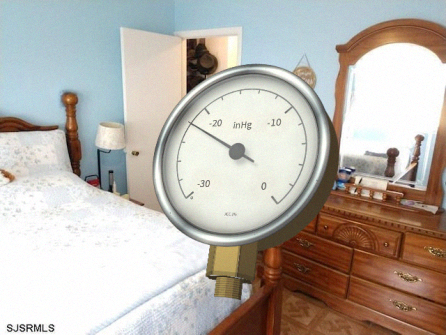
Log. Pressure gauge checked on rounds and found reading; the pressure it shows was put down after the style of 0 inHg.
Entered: -22 inHg
